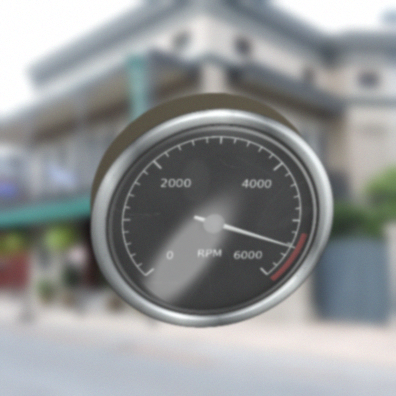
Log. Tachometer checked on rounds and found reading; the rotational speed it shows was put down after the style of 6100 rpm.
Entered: 5400 rpm
